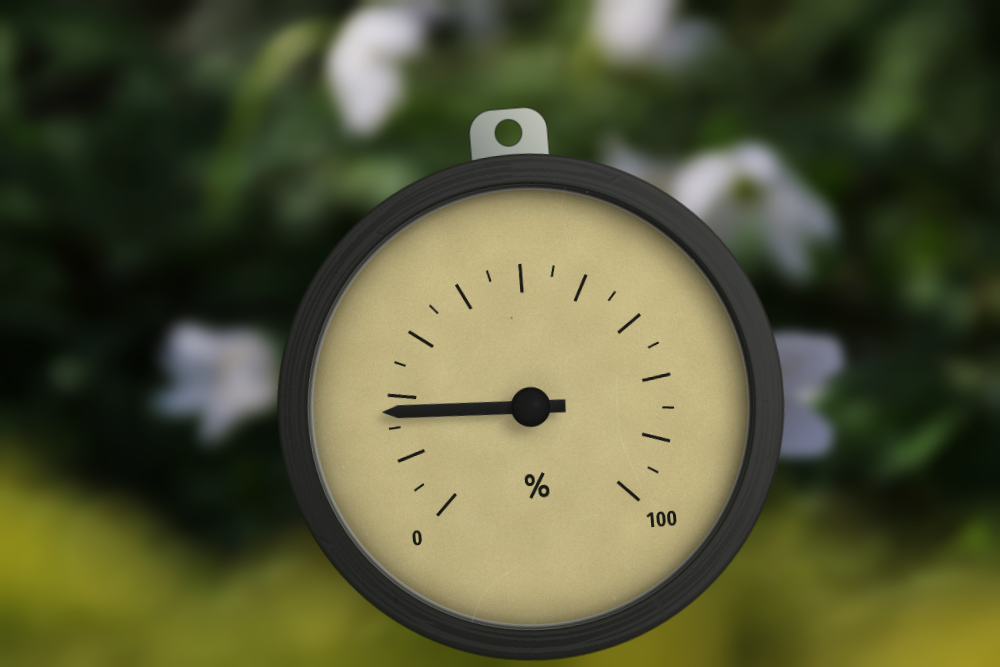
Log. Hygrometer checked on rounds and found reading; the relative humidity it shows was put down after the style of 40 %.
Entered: 17.5 %
